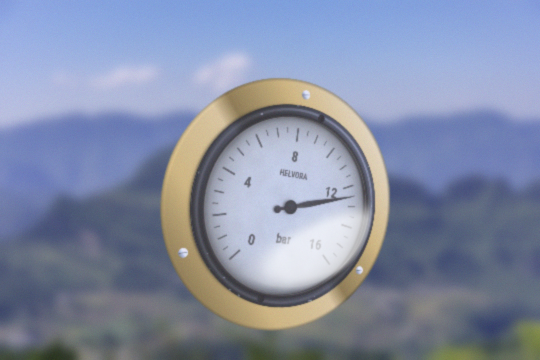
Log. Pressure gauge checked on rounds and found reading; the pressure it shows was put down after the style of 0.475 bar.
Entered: 12.5 bar
